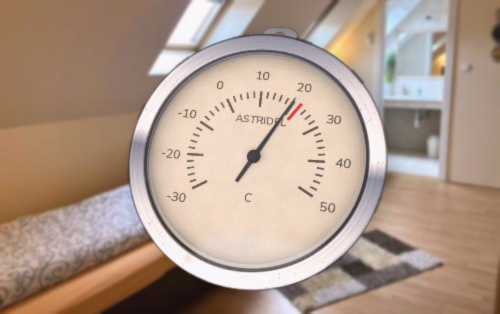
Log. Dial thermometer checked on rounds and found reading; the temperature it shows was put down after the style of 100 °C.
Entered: 20 °C
